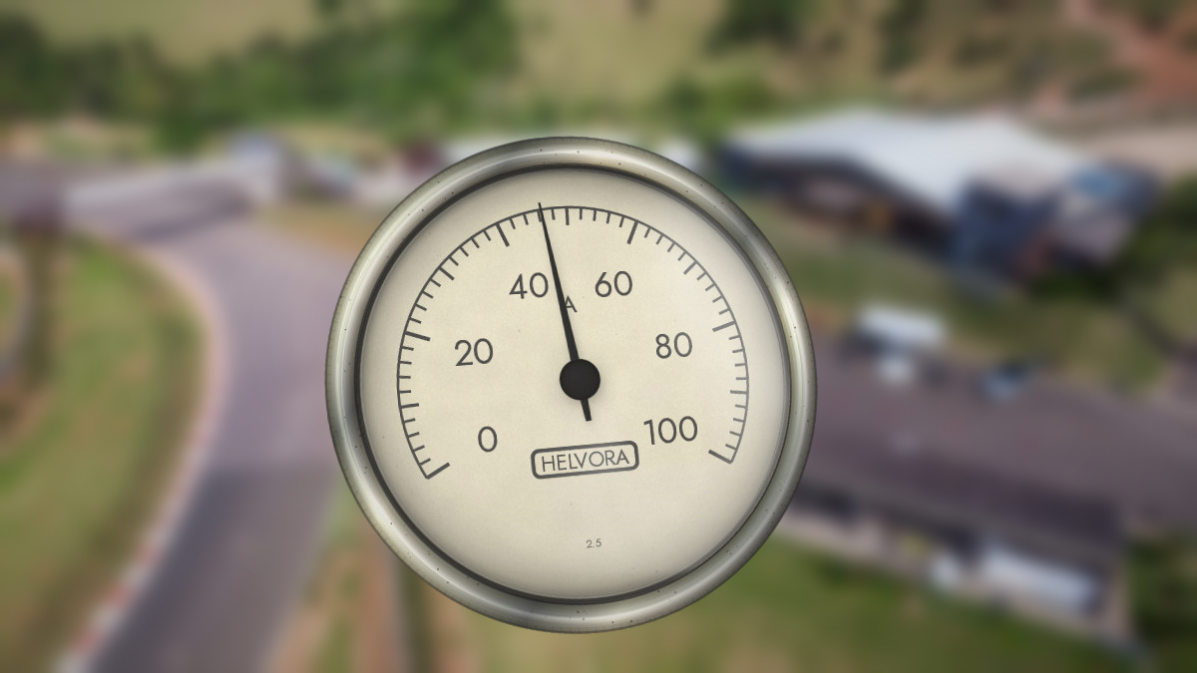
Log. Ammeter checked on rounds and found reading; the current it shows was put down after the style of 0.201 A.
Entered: 46 A
